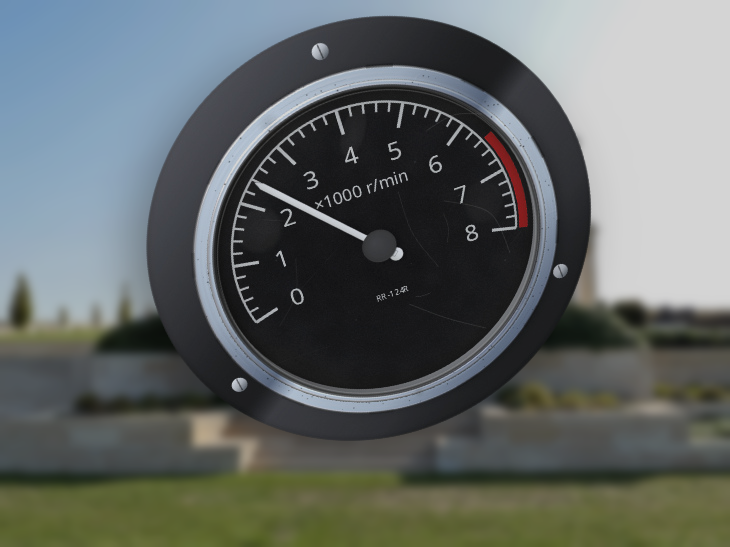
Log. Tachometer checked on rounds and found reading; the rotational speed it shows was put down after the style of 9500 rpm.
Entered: 2400 rpm
